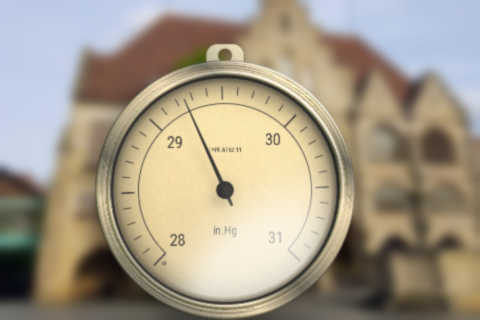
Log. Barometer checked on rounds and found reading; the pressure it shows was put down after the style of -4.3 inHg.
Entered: 29.25 inHg
